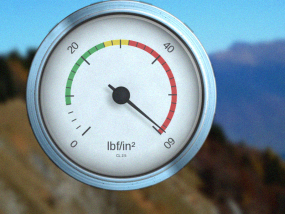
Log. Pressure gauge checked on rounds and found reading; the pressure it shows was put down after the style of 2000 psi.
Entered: 59 psi
